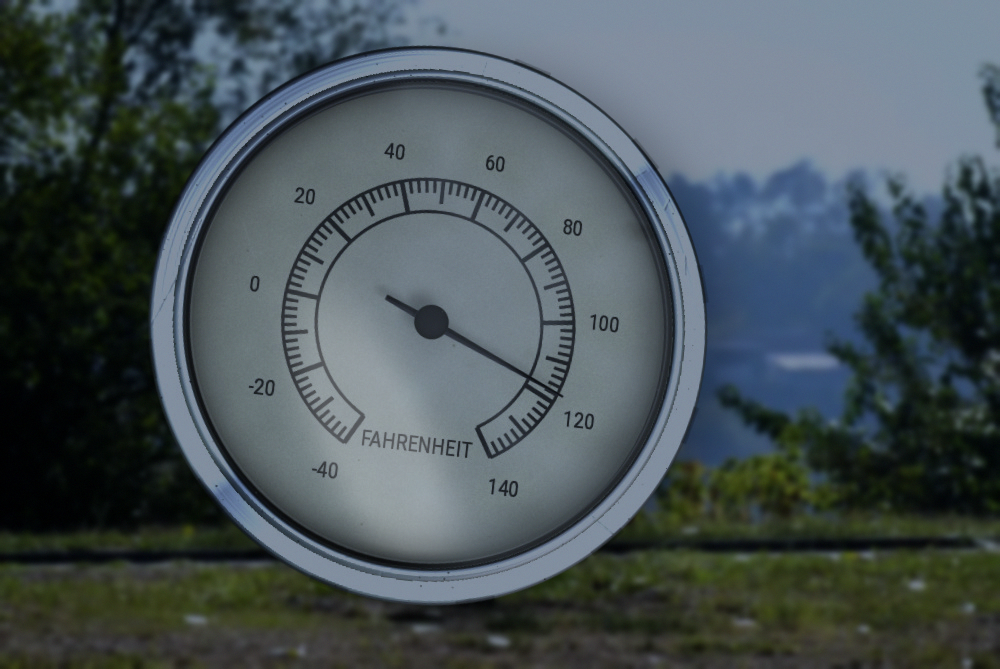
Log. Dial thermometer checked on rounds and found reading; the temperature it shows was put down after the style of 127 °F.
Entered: 118 °F
